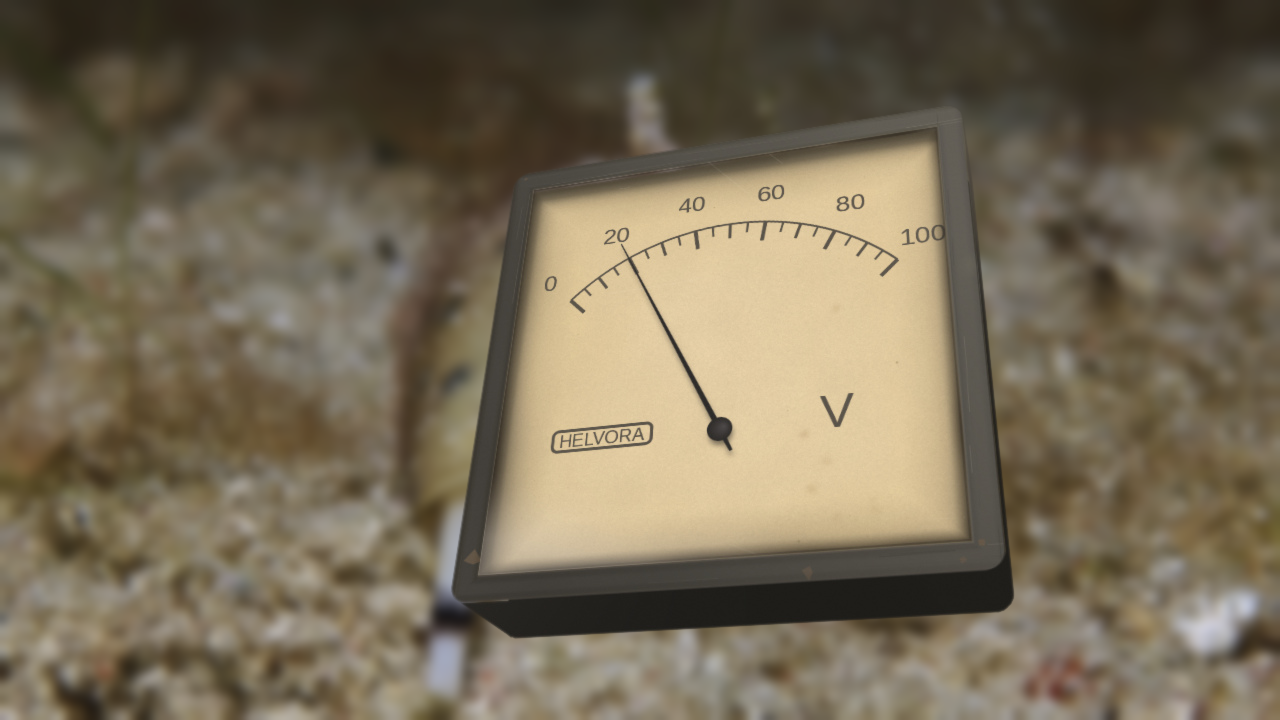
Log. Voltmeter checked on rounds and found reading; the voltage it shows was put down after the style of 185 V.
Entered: 20 V
